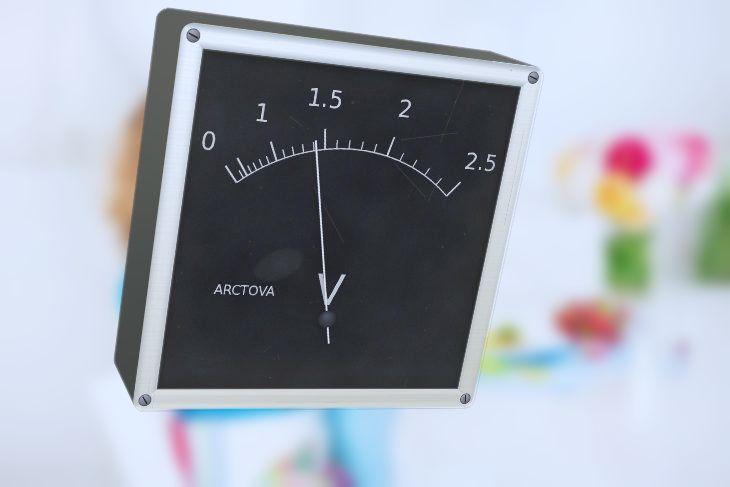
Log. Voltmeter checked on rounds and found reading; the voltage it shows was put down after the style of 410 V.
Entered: 1.4 V
